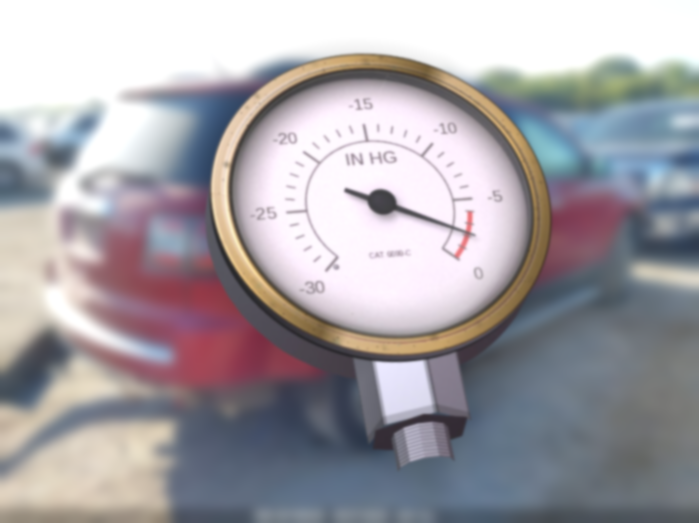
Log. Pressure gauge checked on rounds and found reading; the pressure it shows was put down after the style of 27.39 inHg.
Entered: -2 inHg
